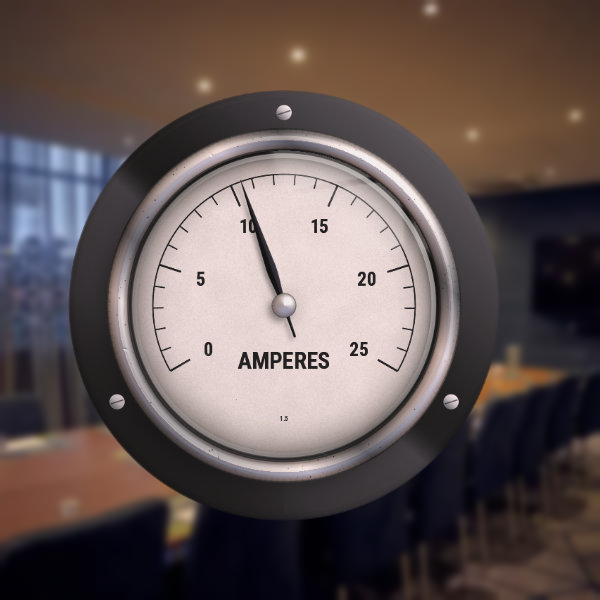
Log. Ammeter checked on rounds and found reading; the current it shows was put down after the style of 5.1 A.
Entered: 10.5 A
